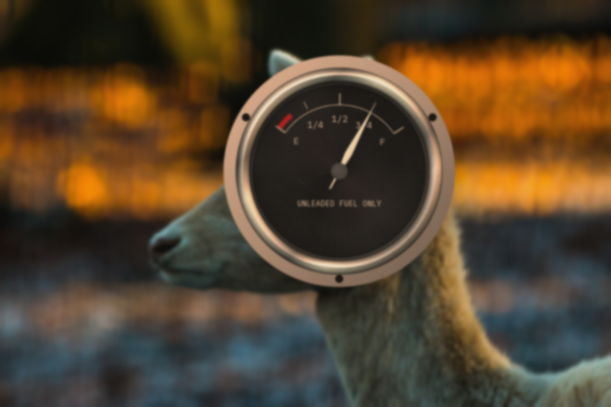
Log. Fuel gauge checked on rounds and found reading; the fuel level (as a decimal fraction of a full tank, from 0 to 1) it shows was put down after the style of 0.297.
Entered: 0.75
